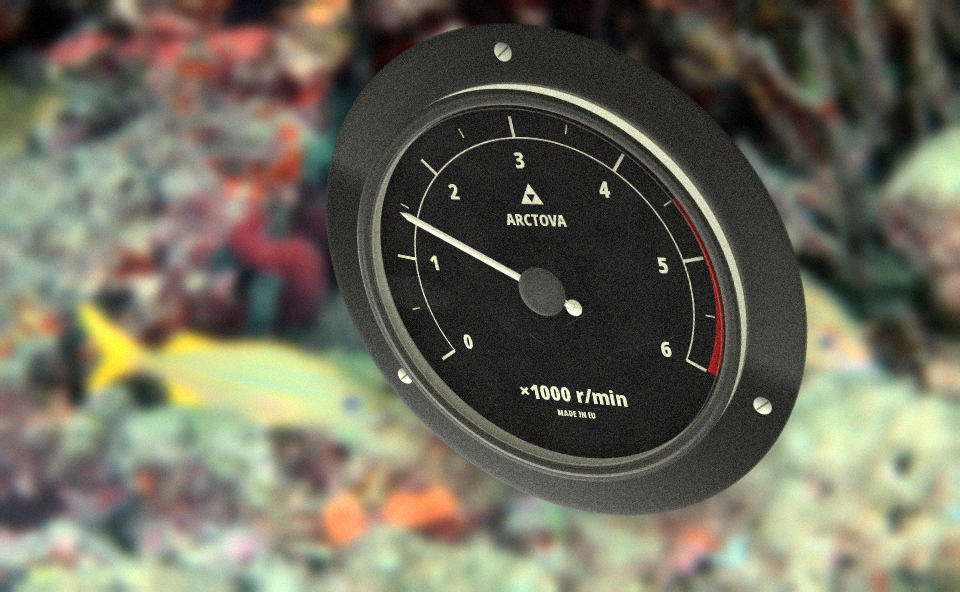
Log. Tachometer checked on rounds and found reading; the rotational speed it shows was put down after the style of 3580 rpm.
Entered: 1500 rpm
